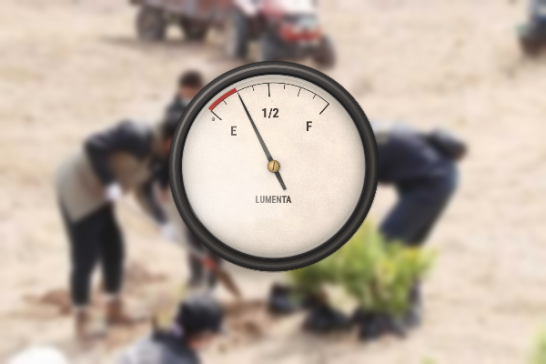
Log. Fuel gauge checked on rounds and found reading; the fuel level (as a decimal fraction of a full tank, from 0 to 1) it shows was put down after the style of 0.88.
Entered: 0.25
